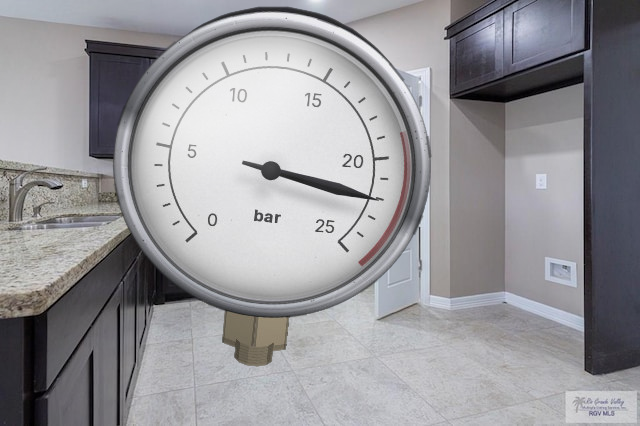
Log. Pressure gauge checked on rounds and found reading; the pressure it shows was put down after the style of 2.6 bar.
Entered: 22 bar
